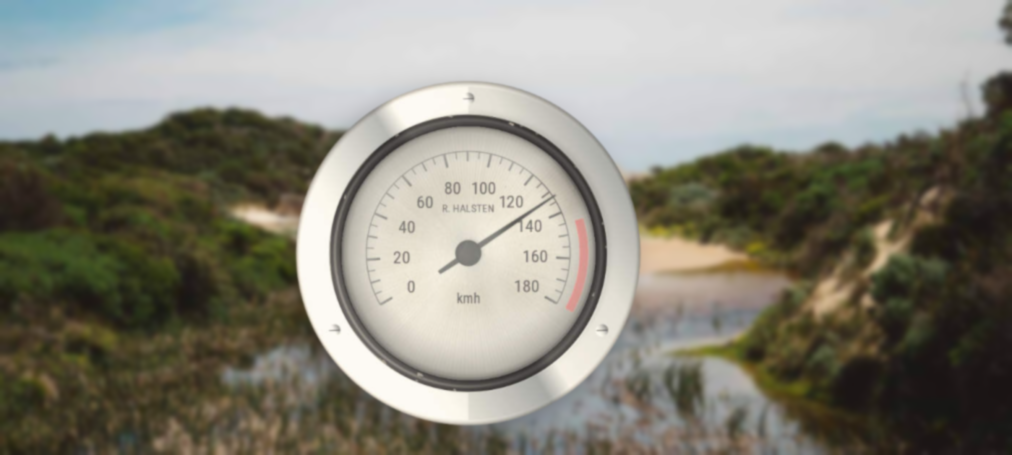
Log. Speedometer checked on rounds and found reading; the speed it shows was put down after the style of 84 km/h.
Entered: 132.5 km/h
